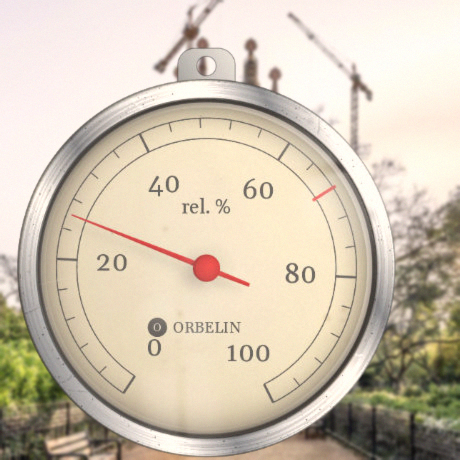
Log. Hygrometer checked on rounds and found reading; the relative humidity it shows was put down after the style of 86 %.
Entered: 26 %
